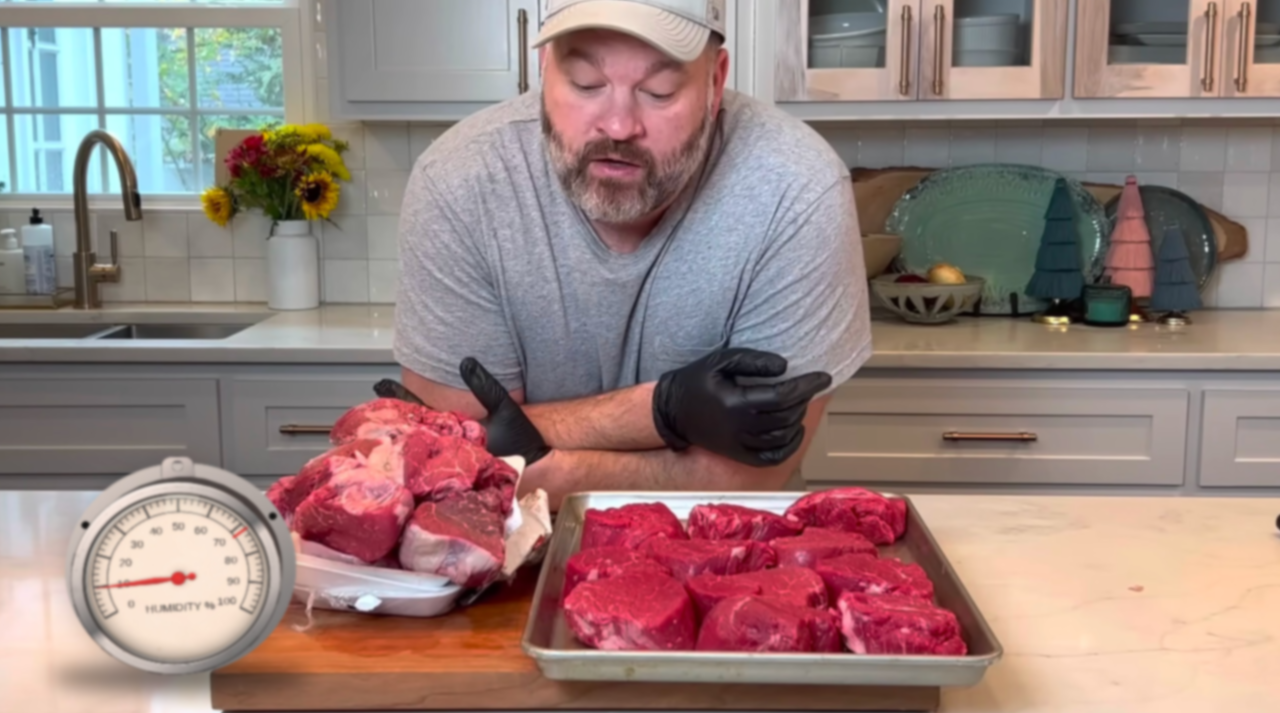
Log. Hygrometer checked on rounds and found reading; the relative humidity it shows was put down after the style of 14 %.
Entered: 10 %
